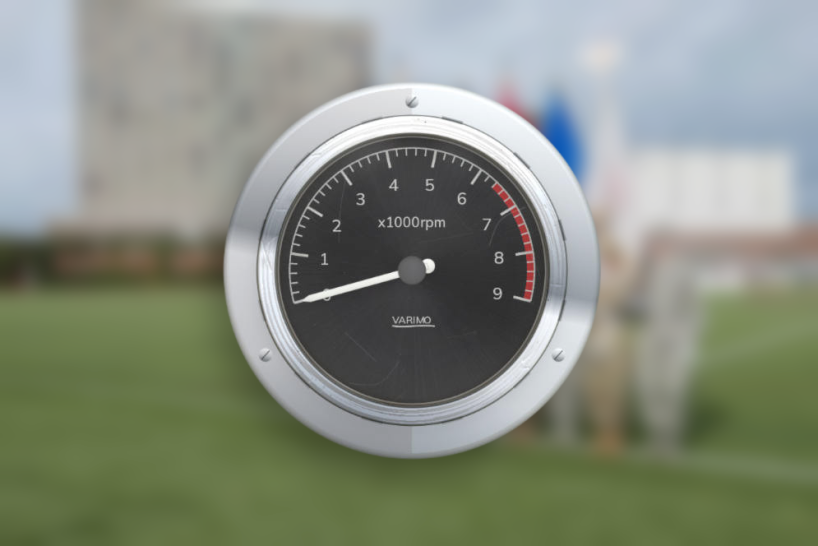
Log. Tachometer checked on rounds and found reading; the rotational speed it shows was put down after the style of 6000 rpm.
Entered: 0 rpm
